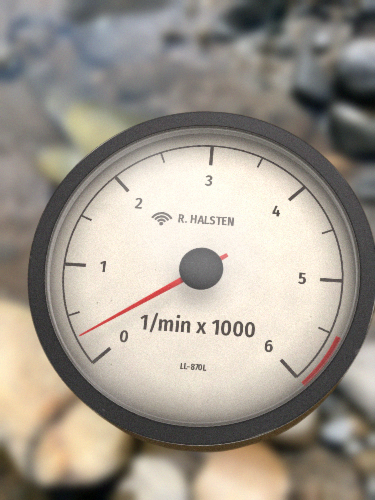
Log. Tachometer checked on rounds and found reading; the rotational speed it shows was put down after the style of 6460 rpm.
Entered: 250 rpm
